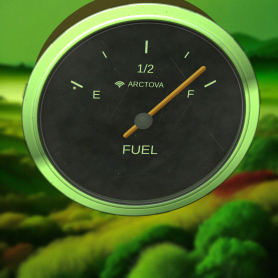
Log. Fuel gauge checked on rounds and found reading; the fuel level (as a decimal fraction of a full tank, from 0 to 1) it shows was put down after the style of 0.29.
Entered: 0.875
